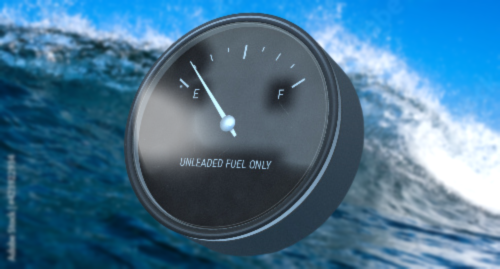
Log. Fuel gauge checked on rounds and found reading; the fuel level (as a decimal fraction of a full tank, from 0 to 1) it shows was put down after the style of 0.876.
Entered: 0.125
